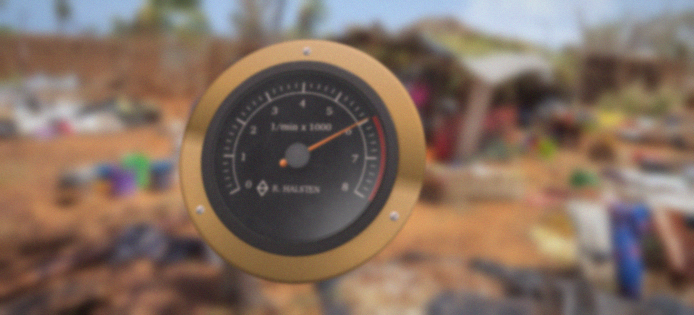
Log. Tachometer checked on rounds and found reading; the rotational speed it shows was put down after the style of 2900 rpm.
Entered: 6000 rpm
